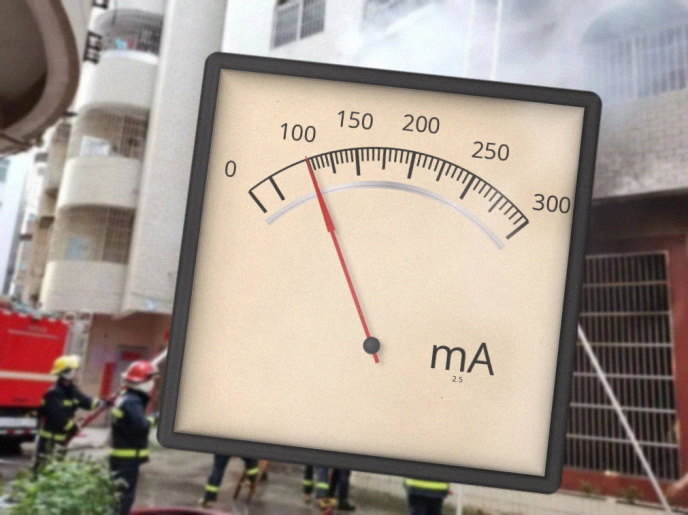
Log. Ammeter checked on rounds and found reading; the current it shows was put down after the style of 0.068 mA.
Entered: 100 mA
